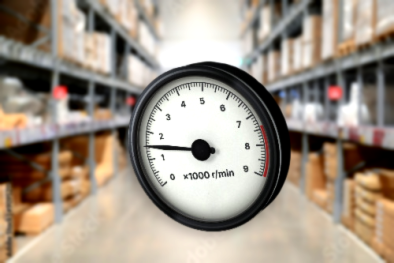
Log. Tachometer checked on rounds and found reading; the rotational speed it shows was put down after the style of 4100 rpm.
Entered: 1500 rpm
